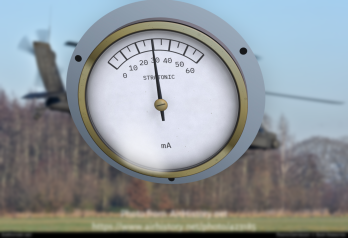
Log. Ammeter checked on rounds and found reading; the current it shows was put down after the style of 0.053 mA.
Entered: 30 mA
